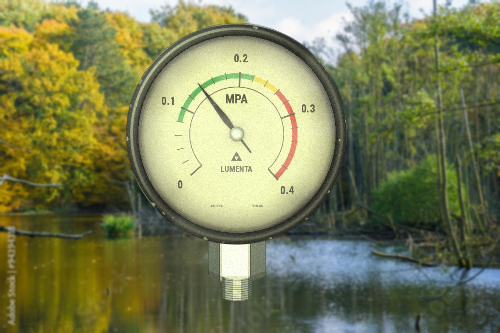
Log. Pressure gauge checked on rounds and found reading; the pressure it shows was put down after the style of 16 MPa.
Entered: 0.14 MPa
